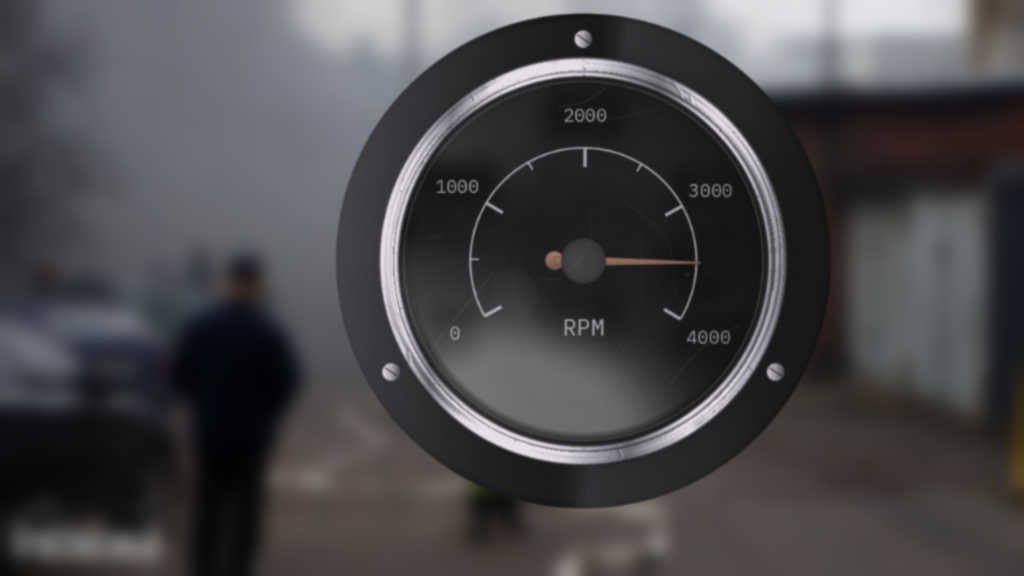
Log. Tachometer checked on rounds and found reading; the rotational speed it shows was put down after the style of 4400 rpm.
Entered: 3500 rpm
